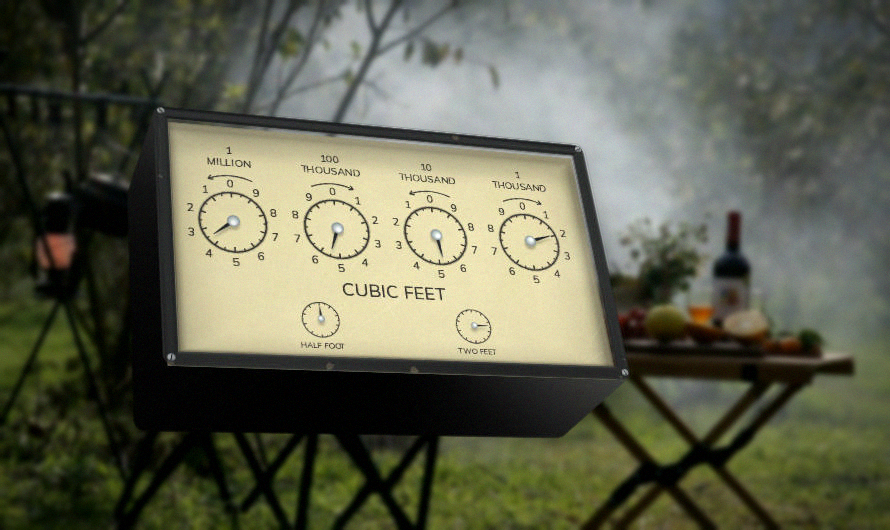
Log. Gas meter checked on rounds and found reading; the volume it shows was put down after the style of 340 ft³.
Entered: 355200 ft³
